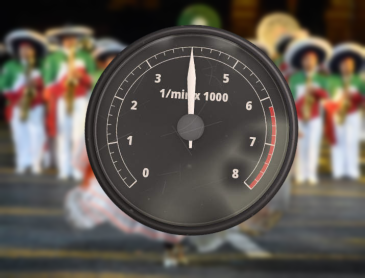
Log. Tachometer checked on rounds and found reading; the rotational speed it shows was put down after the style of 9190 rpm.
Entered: 4000 rpm
